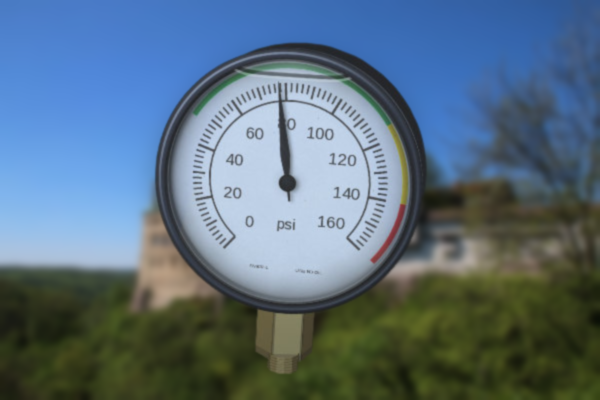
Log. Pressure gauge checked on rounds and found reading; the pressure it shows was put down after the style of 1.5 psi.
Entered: 78 psi
